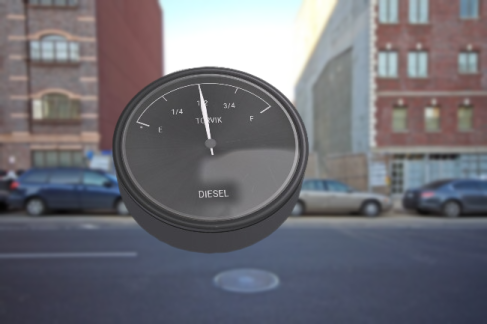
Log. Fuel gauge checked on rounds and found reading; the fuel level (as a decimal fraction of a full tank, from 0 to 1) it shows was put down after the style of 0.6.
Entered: 0.5
